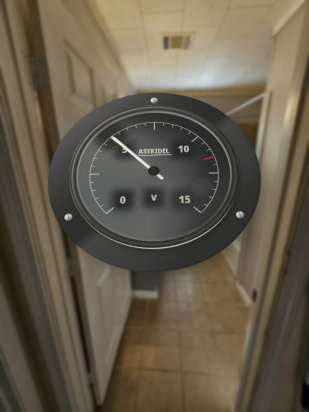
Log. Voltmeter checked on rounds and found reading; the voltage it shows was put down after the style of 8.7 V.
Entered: 5 V
